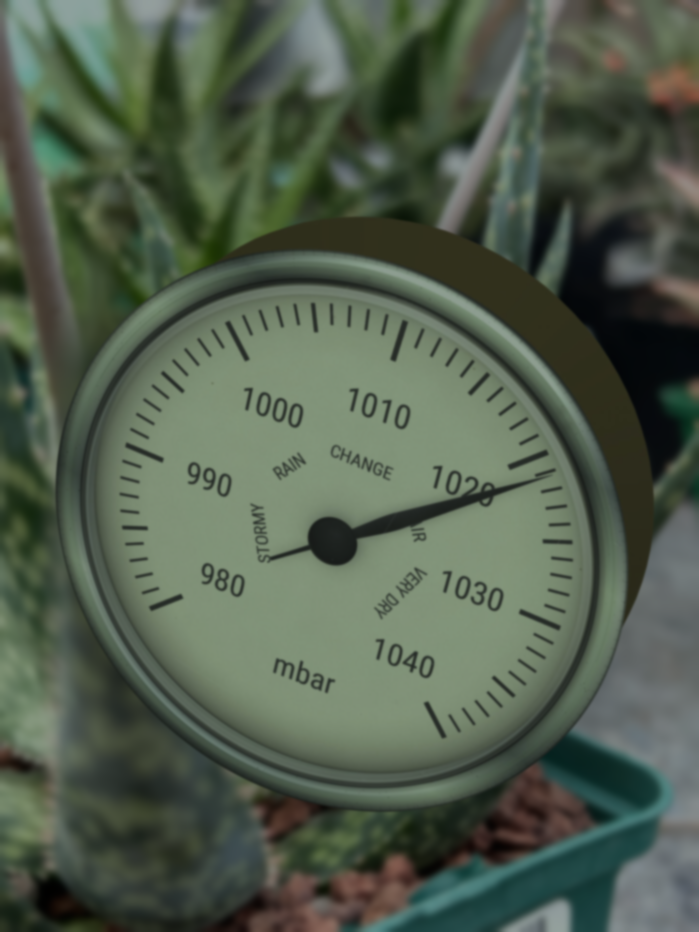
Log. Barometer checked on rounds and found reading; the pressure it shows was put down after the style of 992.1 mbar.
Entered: 1021 mbar
